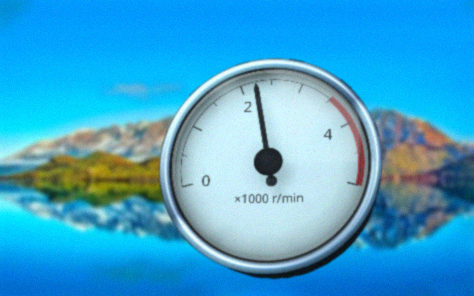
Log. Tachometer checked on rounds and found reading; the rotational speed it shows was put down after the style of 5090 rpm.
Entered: 2250 rpm
